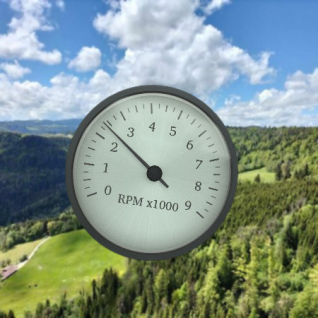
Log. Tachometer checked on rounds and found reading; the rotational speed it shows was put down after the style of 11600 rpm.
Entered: 2375 rpm
